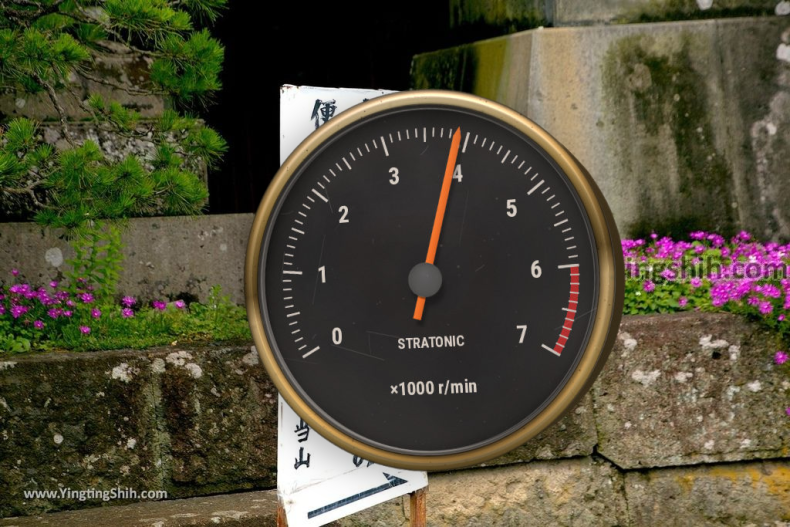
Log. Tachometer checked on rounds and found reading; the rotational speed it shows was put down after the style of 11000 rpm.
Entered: 3900 rpm
